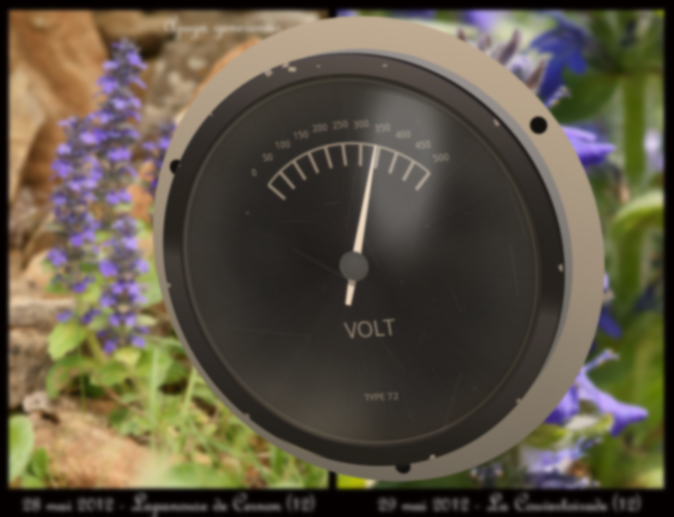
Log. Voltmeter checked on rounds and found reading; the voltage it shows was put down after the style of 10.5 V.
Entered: 350 V
